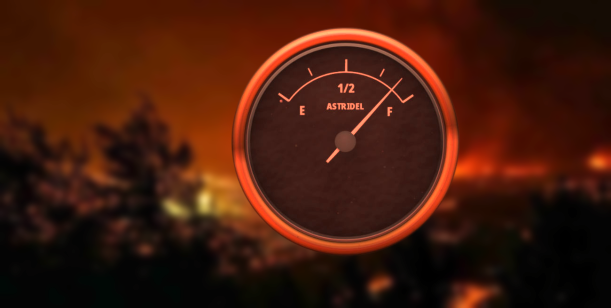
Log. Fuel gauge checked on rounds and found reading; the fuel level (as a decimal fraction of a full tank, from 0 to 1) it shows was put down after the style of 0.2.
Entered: 0.875
